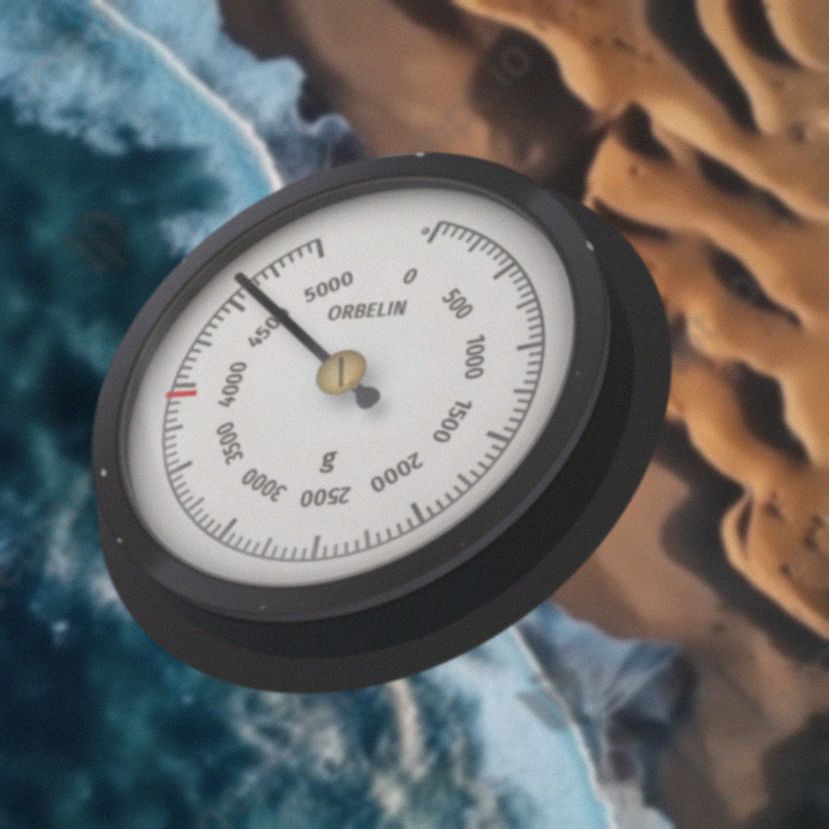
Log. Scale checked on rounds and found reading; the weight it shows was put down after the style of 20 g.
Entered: 4600 g
